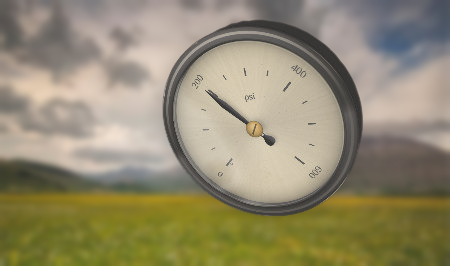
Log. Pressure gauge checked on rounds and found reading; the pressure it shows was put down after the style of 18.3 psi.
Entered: 200 psi
